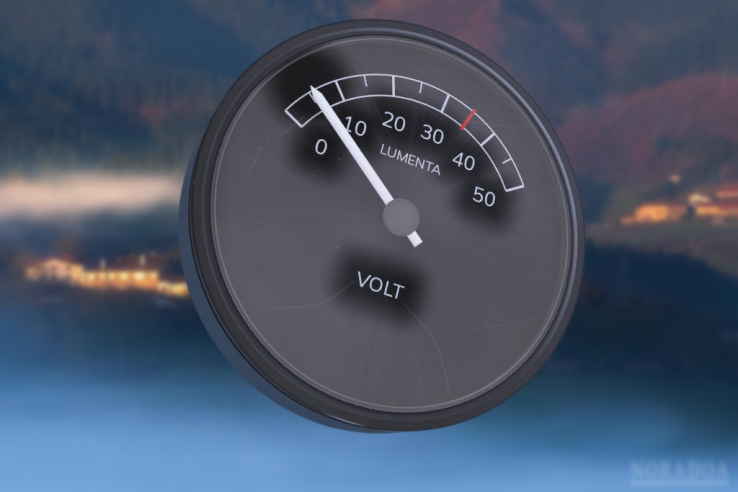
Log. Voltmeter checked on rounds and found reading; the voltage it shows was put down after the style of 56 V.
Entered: 5 V
